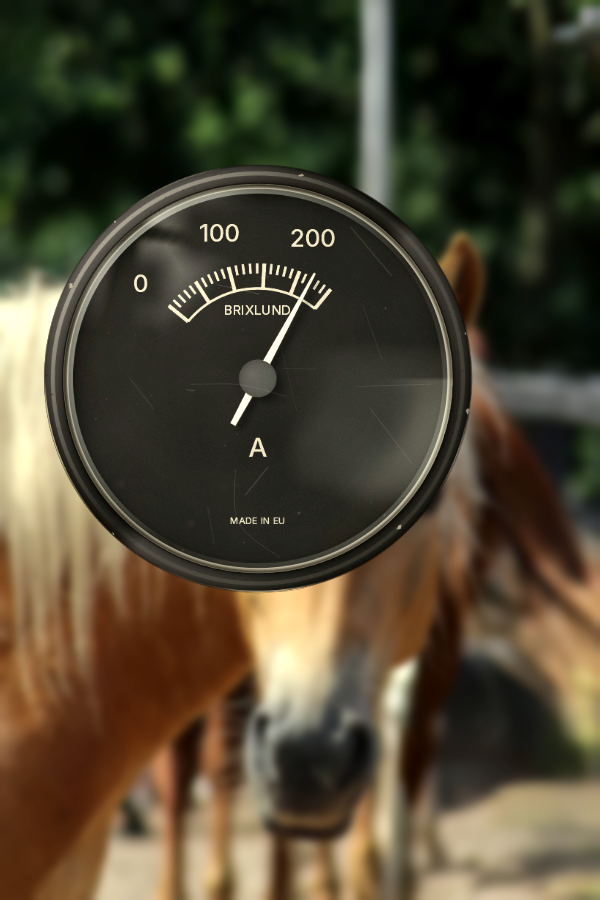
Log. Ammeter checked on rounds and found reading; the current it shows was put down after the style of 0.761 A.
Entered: 220 A
